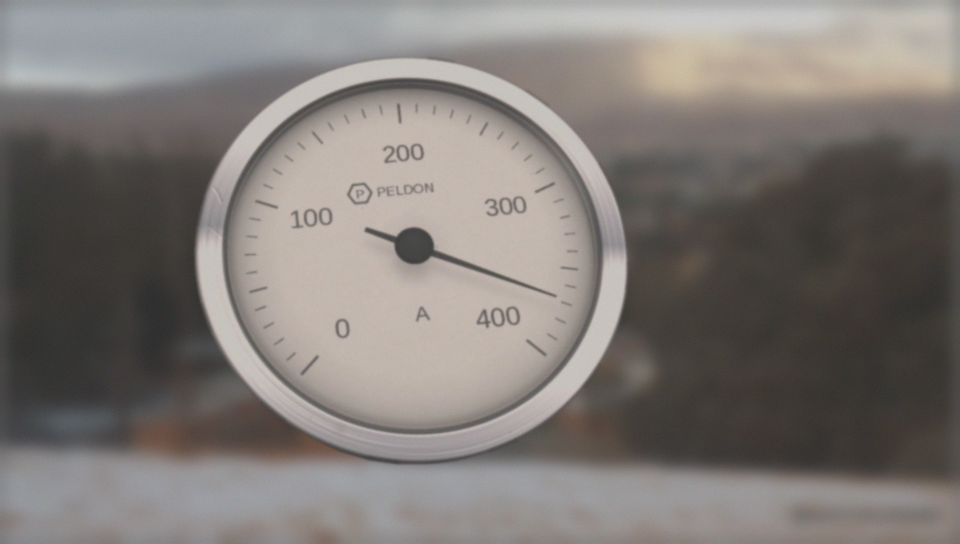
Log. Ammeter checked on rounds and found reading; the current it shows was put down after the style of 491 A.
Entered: 370 A
